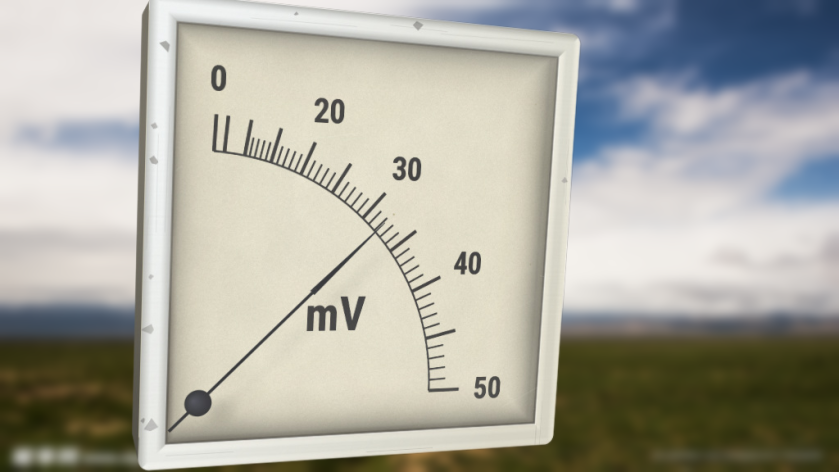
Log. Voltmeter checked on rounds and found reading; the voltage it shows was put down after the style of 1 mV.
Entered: 32 mV
